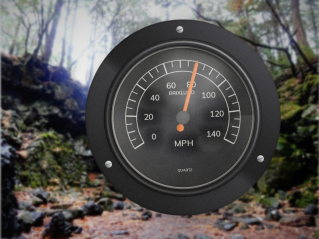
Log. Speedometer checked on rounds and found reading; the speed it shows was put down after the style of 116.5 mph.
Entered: 80 mph
